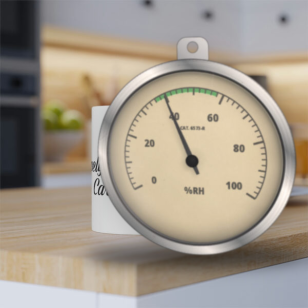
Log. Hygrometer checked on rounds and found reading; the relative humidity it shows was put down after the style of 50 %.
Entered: 40 %
